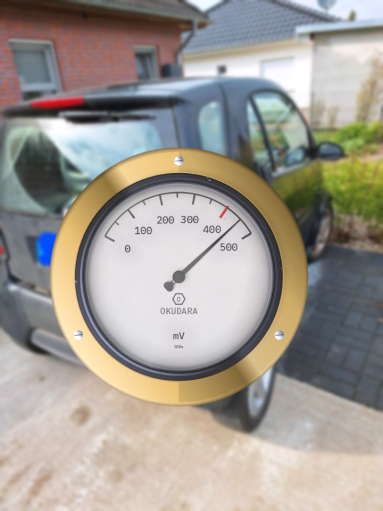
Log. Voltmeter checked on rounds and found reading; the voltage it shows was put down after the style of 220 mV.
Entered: 450 mV
